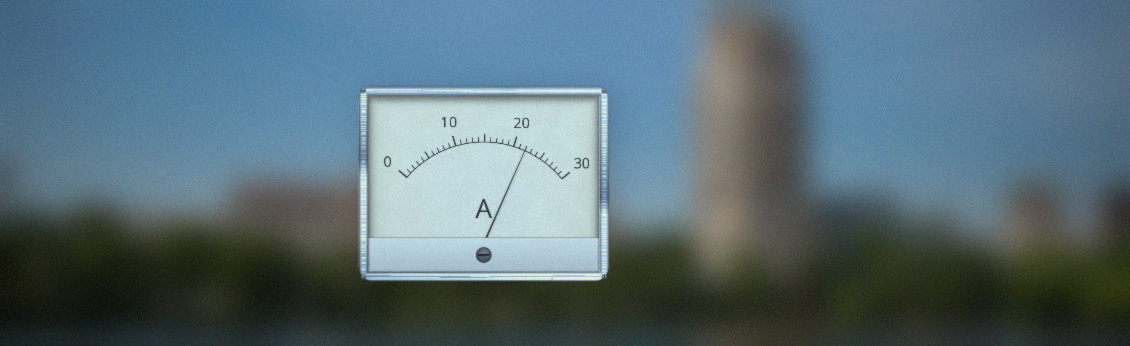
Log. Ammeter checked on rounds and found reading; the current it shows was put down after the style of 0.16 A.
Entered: 22 A
